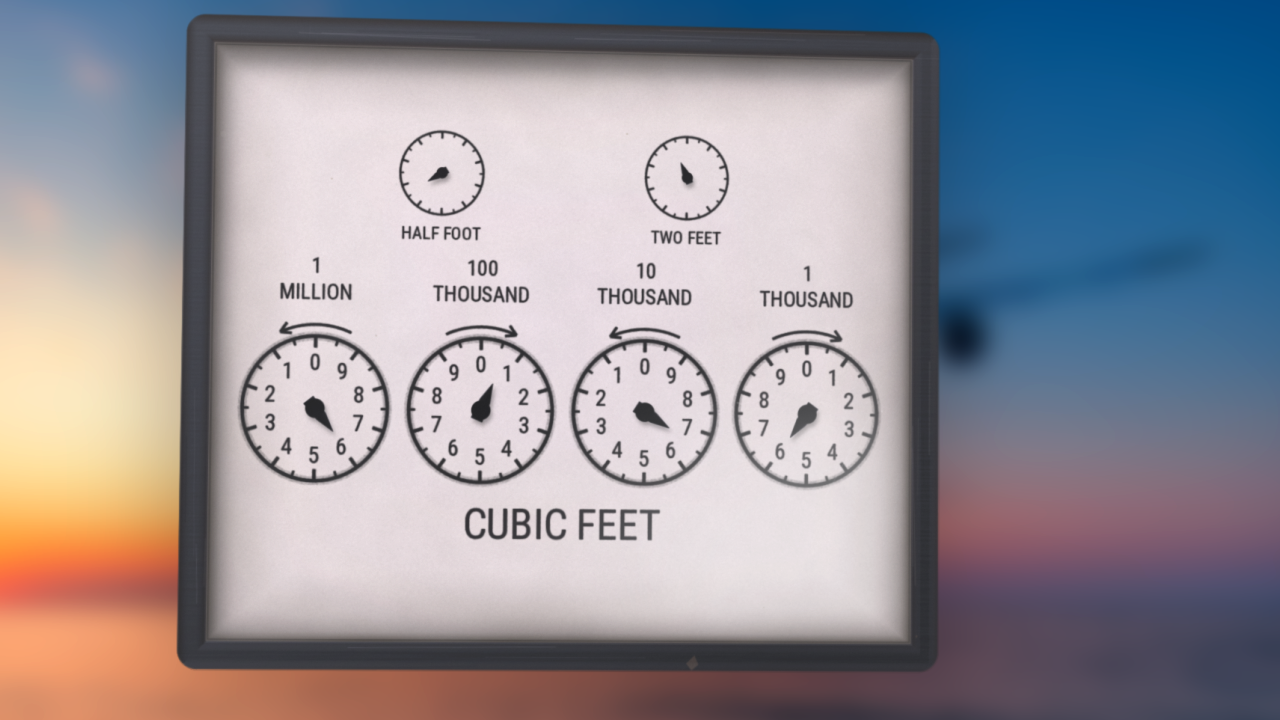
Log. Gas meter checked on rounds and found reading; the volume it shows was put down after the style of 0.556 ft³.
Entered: 606600 ft³
